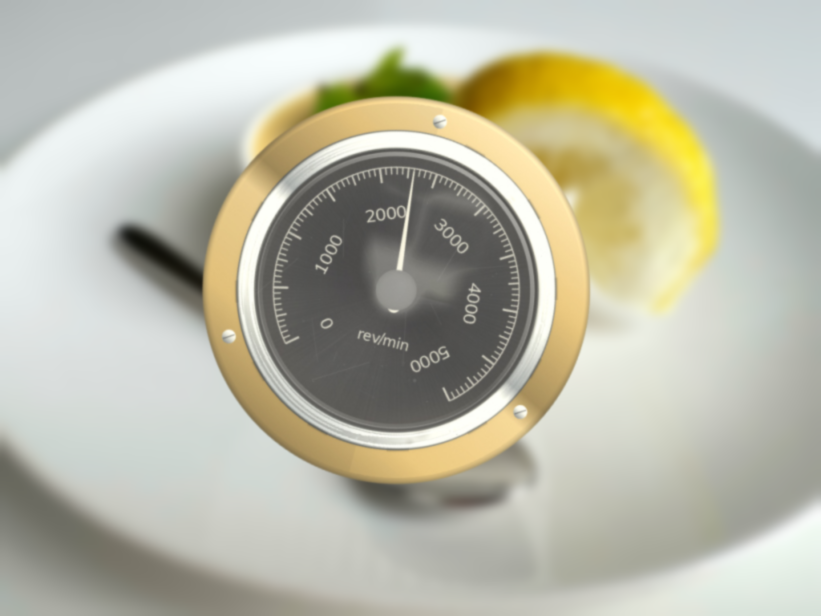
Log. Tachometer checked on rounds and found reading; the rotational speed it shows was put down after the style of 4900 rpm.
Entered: 2300 rpm
